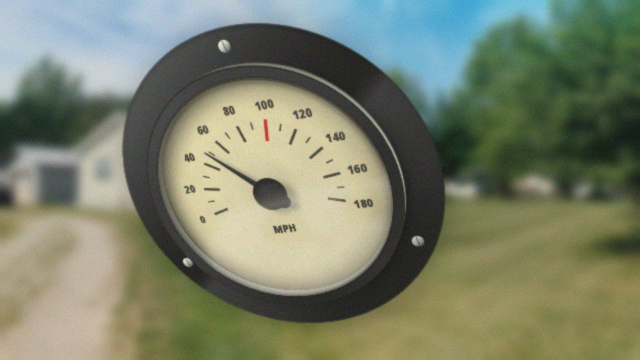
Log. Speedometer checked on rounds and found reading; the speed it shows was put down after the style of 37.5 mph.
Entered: 50 mph
